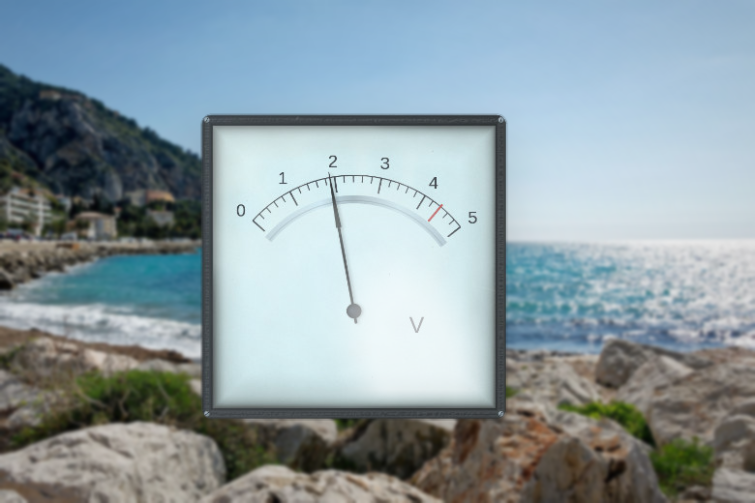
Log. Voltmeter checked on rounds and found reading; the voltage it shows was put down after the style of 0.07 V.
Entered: 1.9 V
